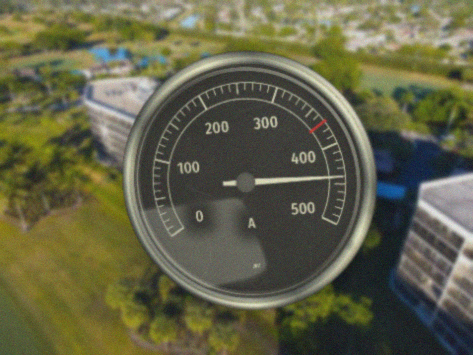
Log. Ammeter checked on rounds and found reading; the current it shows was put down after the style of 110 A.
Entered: 440 A
